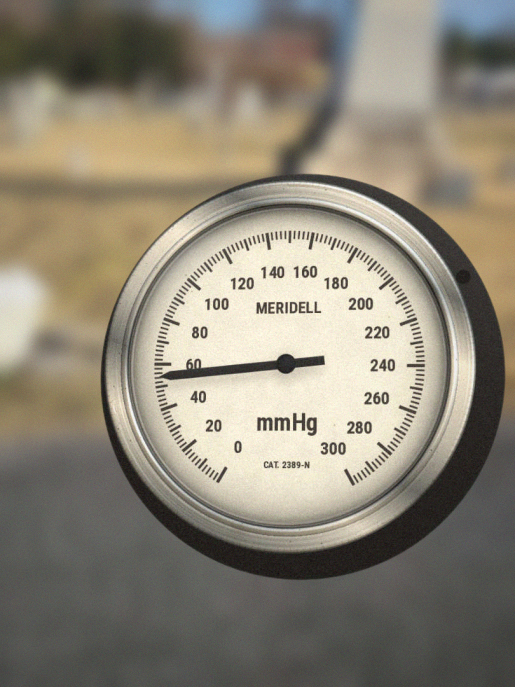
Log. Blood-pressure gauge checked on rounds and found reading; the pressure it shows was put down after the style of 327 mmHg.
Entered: 54 mmHg
